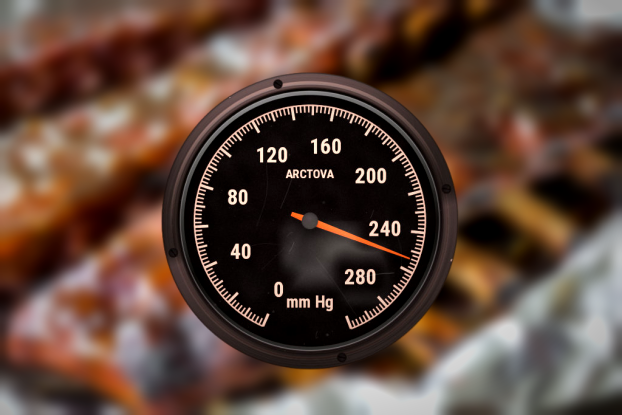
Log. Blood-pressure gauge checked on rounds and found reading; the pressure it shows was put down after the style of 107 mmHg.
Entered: 254 mmHg
